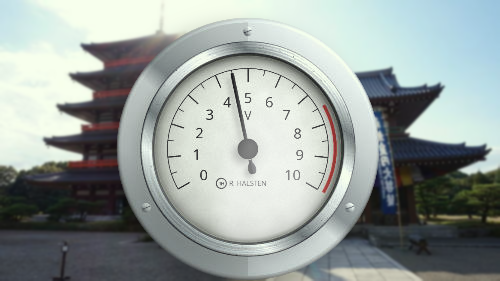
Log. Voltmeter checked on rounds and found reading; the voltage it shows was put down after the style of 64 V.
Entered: 4.5 V
